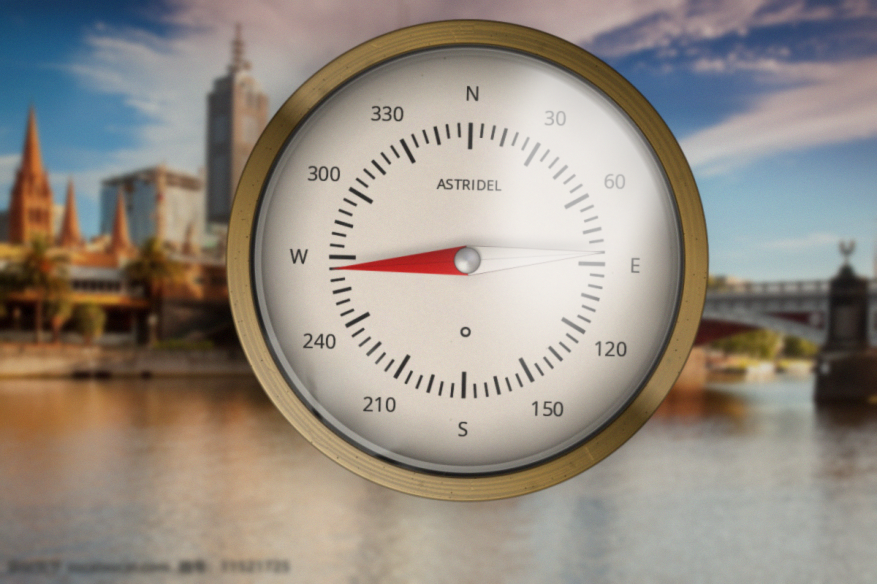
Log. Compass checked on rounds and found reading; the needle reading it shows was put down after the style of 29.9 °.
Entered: 265 °
